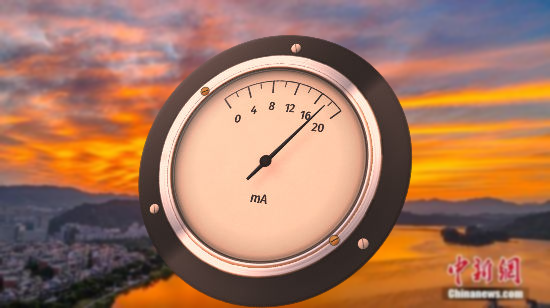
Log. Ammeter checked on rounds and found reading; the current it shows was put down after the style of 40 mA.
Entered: 18 mA
